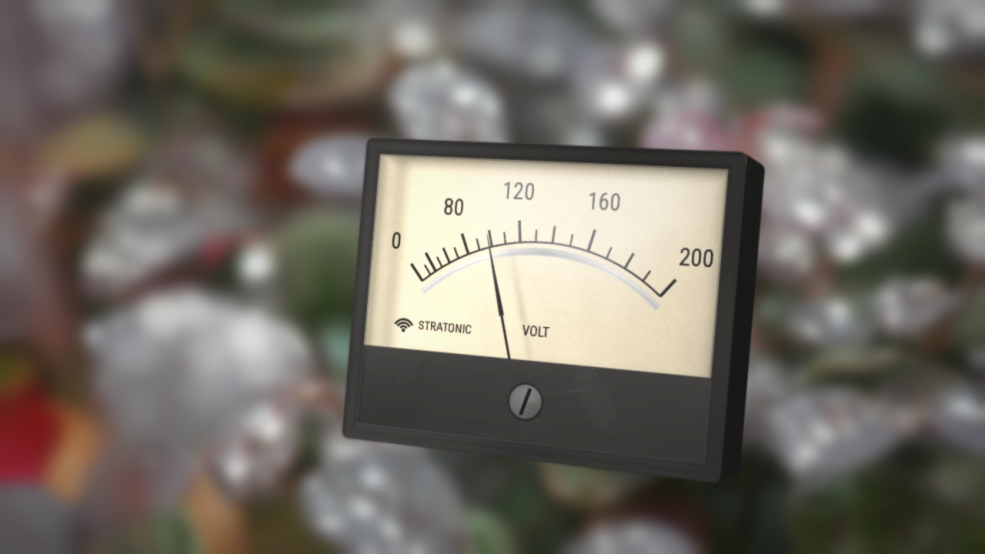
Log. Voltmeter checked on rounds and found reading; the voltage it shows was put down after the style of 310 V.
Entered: 100 V
